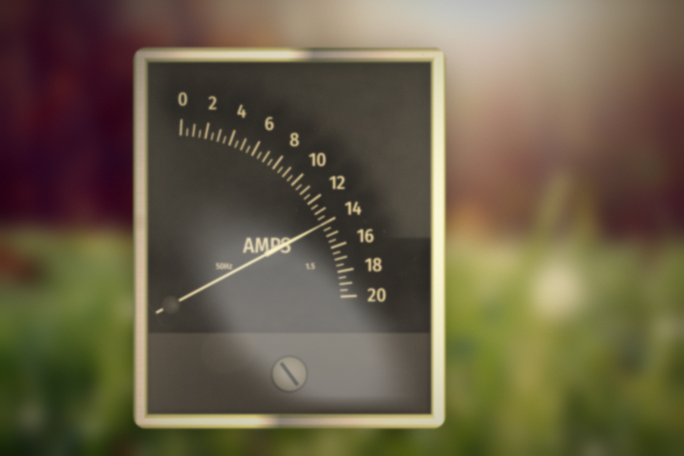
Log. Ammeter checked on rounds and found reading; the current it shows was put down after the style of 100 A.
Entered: 14 A
